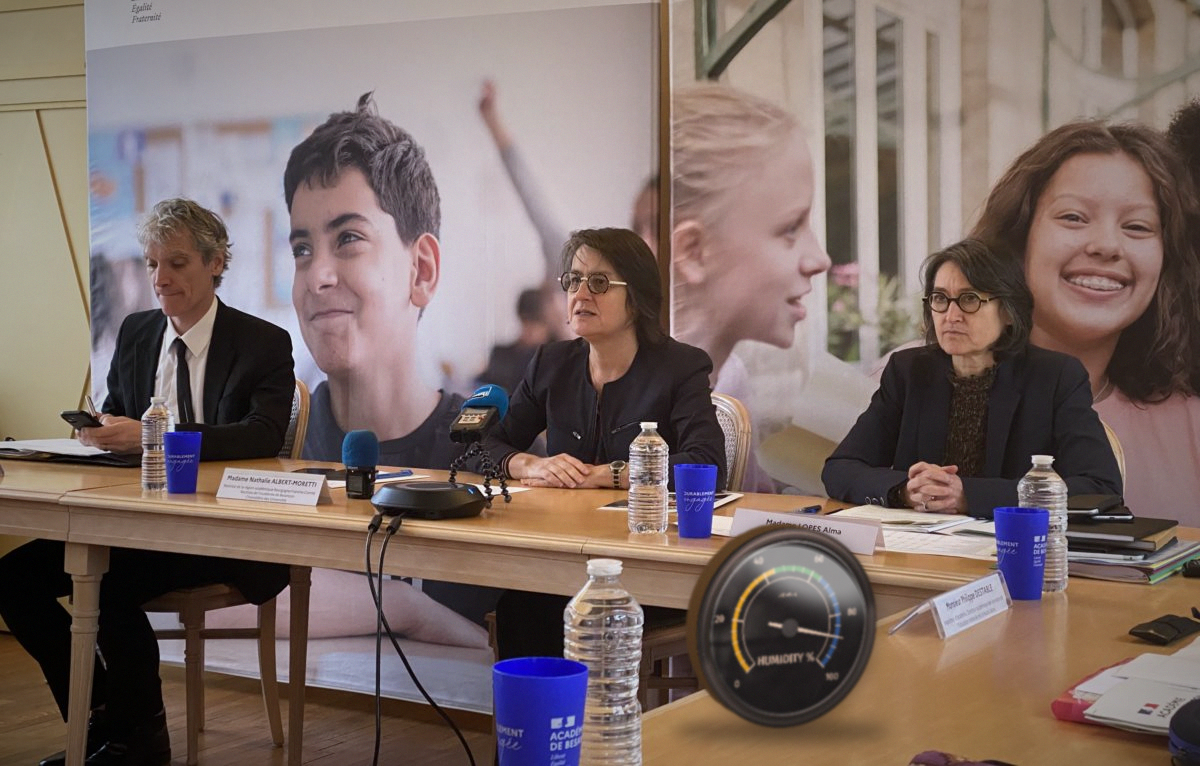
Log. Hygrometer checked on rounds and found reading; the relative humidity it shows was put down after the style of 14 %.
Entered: 88 %
